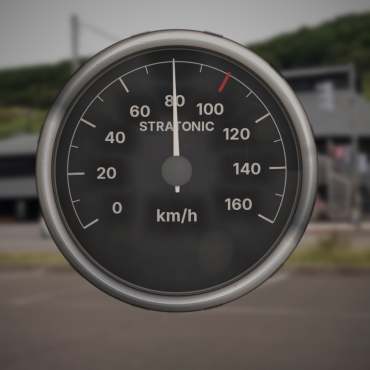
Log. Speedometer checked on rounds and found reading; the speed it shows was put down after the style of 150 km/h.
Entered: 80 km/h
